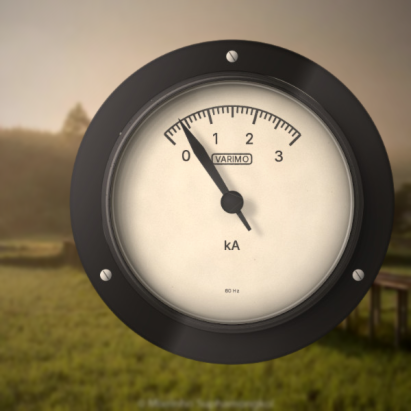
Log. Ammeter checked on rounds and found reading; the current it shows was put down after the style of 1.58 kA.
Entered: 0.4 kA
